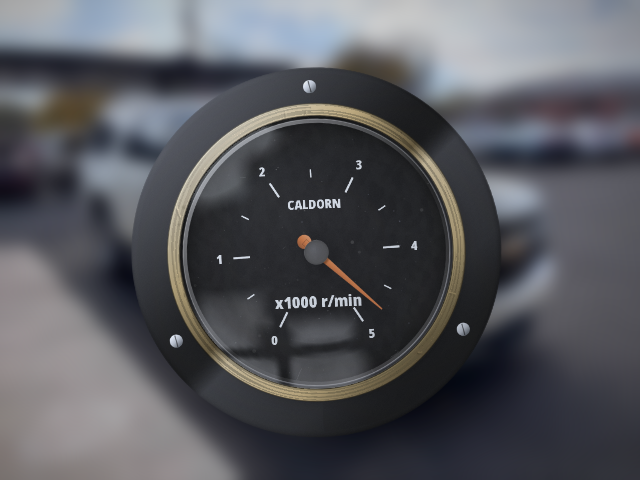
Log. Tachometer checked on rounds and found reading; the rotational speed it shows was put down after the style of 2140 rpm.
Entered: 4750 rpm
